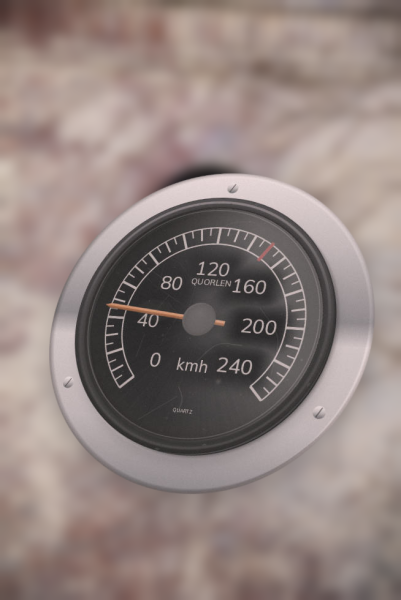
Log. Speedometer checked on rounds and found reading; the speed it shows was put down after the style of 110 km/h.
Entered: 45 km/h
